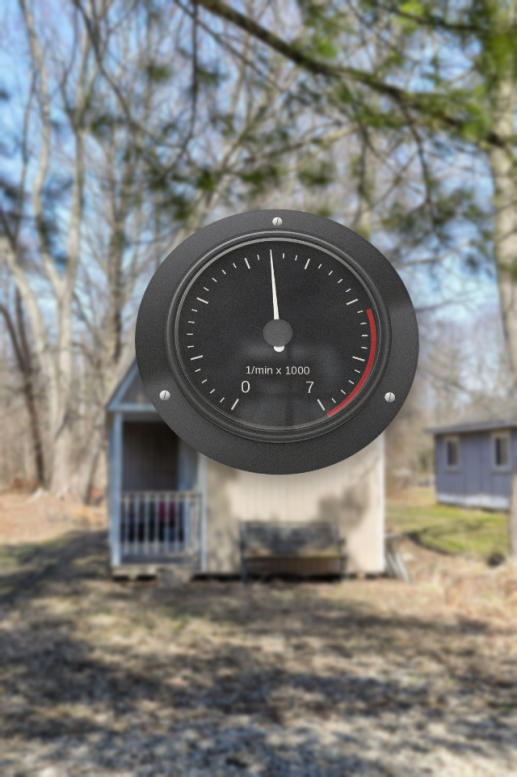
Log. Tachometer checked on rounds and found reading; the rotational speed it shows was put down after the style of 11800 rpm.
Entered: 3400 rpm
